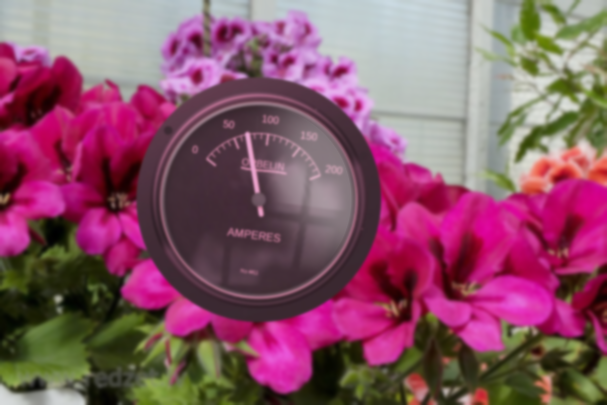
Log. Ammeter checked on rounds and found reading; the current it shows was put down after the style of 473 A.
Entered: 70 A
